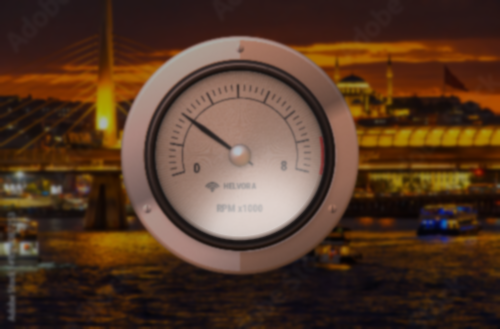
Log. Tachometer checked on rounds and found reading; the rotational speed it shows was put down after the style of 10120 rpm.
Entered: 2000 rpm
